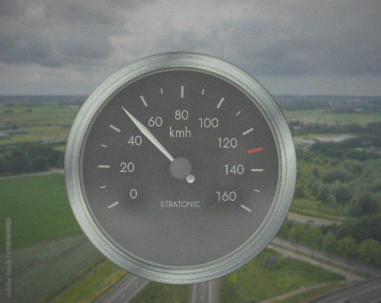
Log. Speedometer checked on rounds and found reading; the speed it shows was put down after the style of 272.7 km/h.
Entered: 50 km/h
